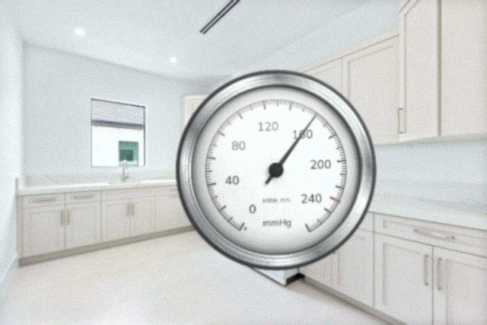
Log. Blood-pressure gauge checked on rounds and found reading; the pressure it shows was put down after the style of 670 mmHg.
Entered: 160 mmHg
